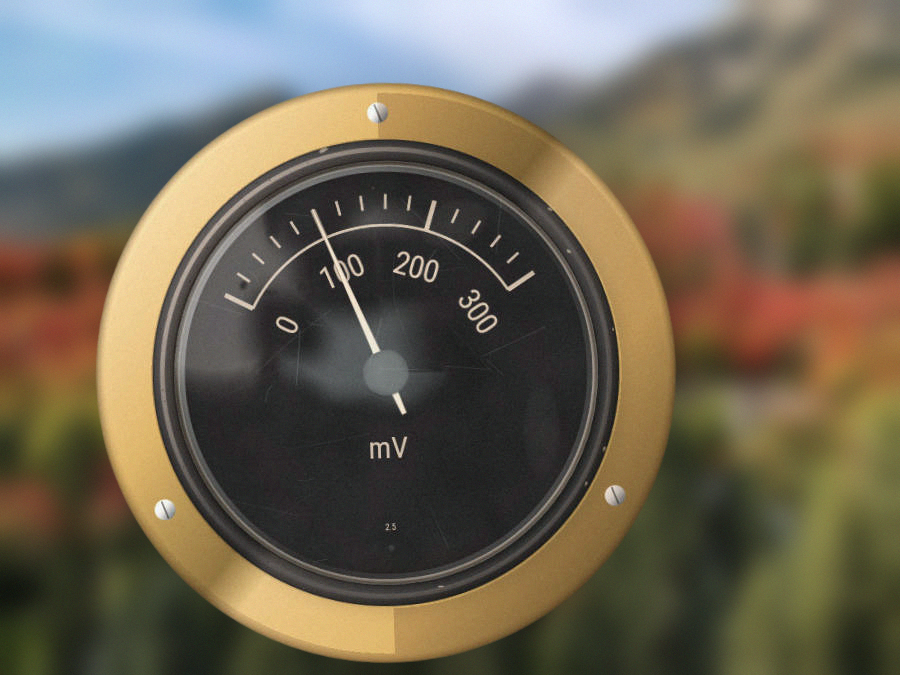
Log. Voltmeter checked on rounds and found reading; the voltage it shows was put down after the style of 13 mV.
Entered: 100 mV
